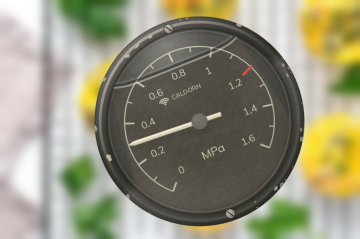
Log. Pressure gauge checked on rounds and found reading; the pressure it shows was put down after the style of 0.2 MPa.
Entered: 0.3 MPa
